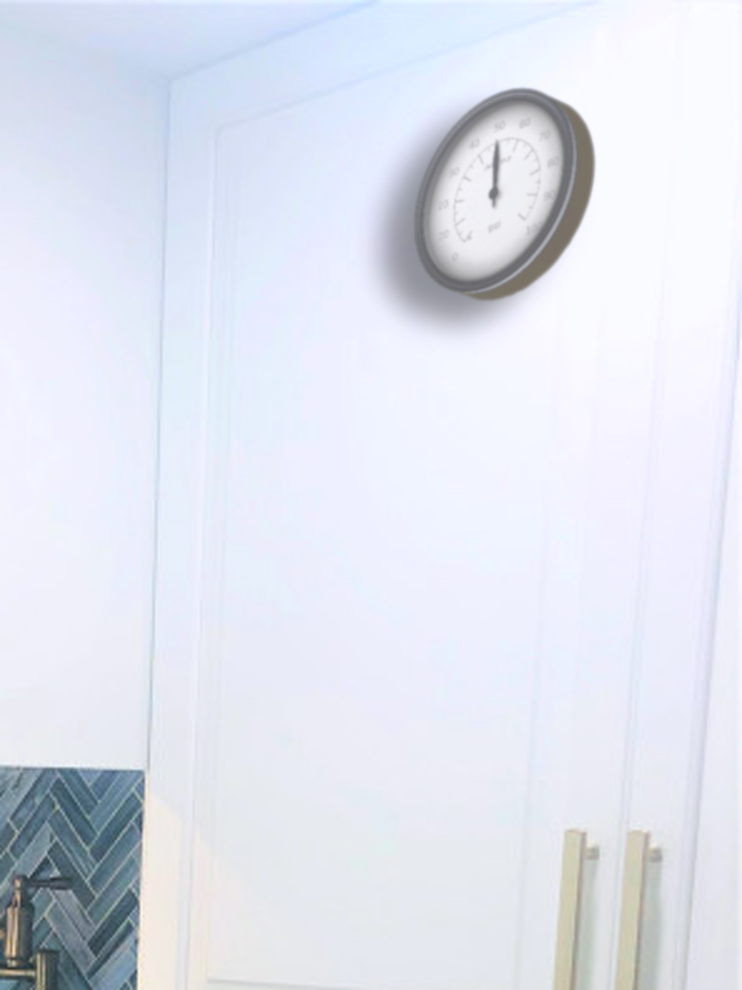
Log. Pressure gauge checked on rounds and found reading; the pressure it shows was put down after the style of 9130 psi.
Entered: 50 psi
